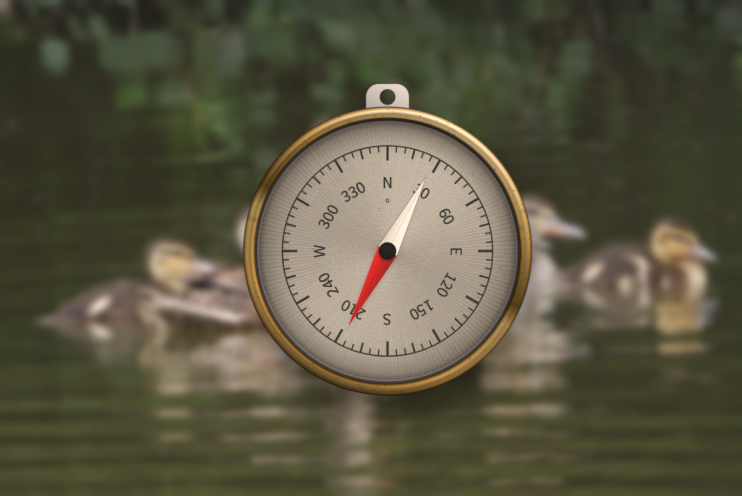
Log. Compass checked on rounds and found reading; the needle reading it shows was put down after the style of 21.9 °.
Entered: 207.5 °
